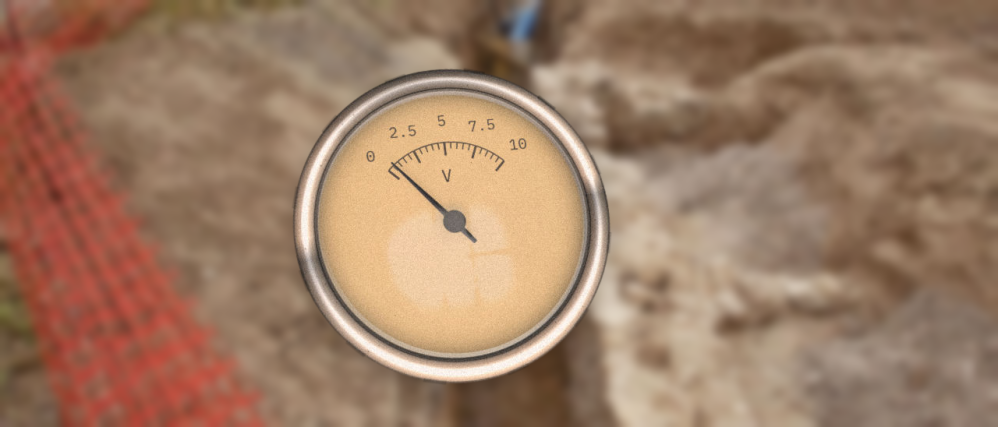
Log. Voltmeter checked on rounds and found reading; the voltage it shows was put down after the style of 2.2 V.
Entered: 0.5 V
